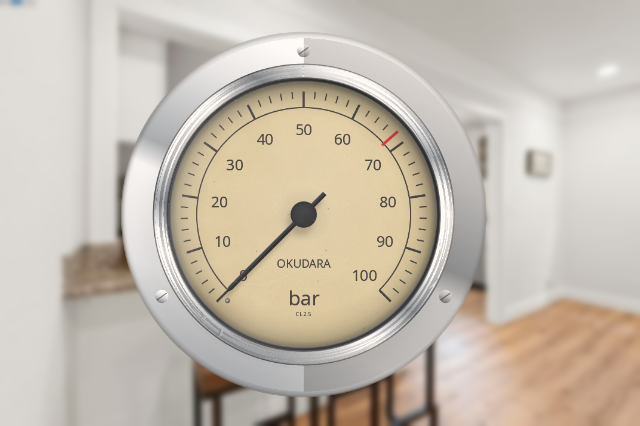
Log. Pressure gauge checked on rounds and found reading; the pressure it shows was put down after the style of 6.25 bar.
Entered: 0 bar
